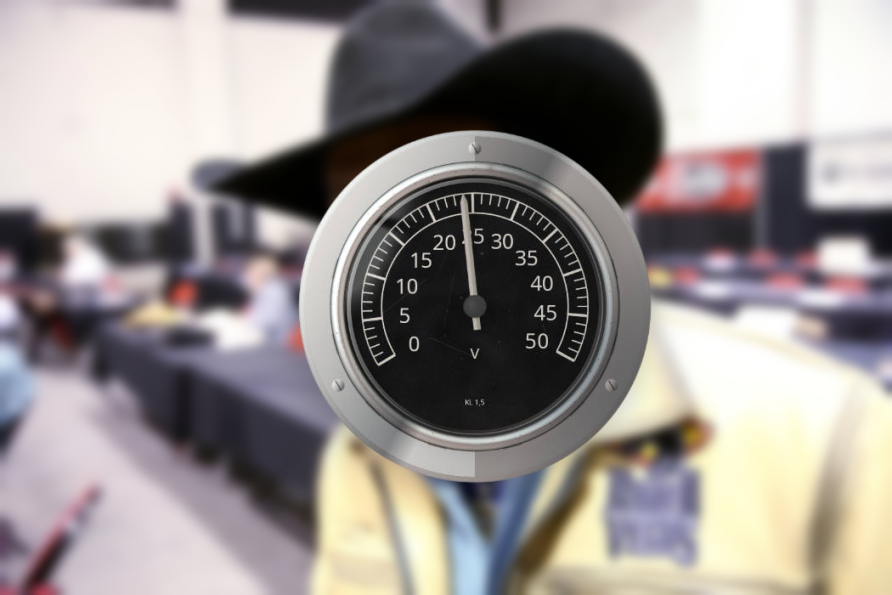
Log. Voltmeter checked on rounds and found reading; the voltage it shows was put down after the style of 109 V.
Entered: 24 V
